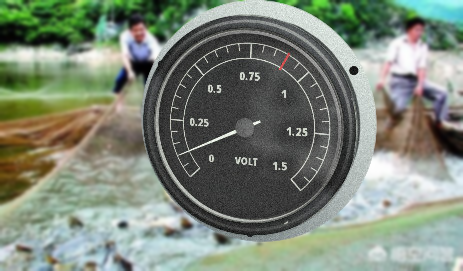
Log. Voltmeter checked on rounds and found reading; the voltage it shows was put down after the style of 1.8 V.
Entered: 0.1 V
